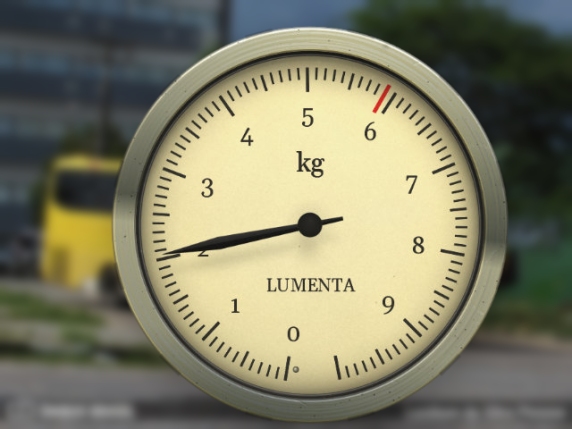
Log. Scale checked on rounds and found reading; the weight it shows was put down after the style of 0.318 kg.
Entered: 2.05 kg
